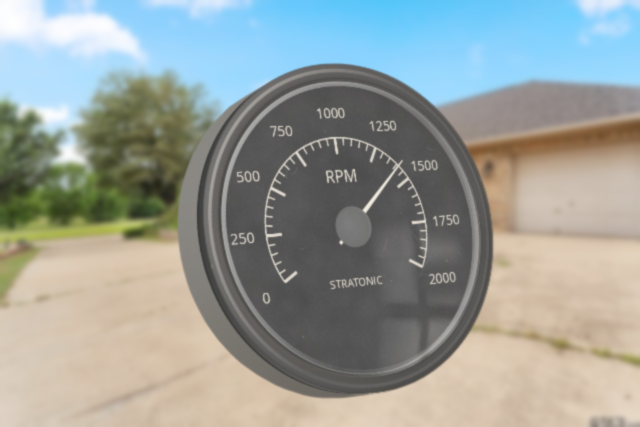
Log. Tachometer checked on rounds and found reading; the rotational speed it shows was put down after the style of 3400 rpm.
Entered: 1400 rpm
